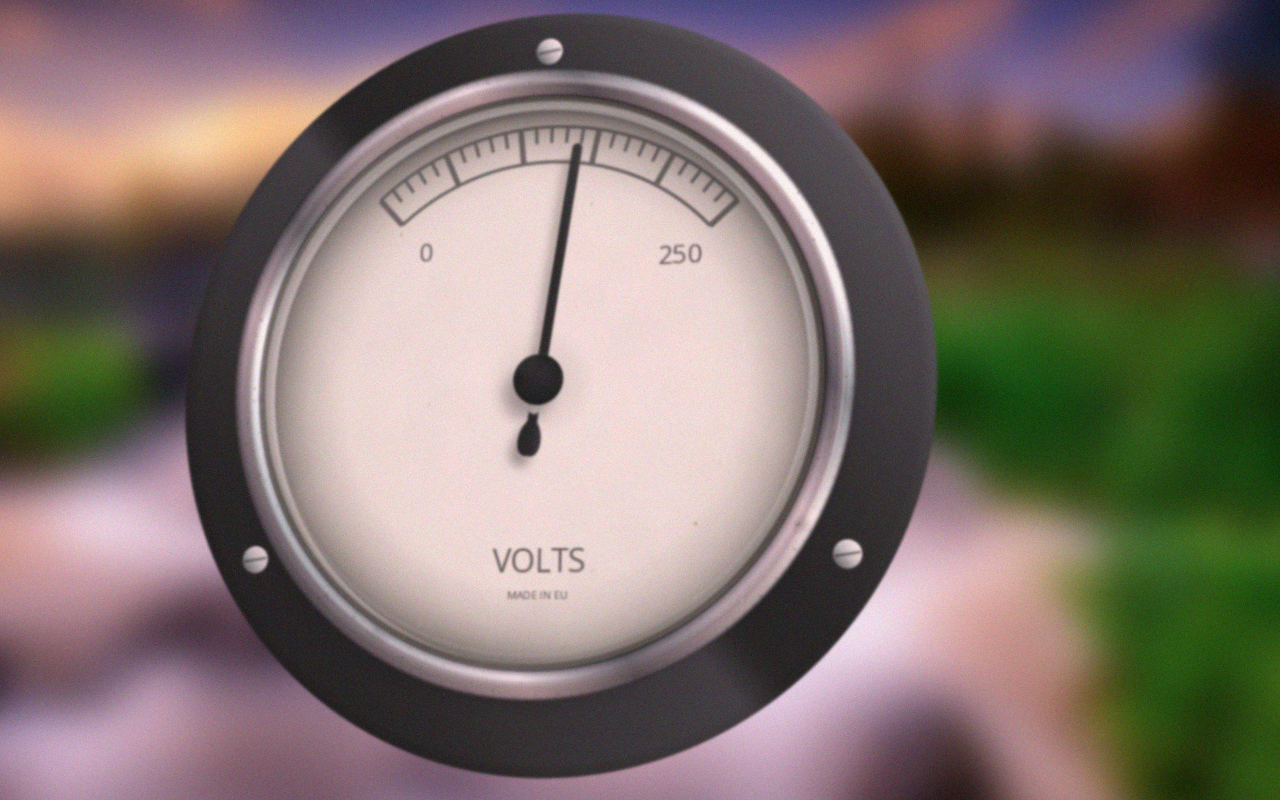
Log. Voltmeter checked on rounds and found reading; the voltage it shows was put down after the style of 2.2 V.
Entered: 140 V
